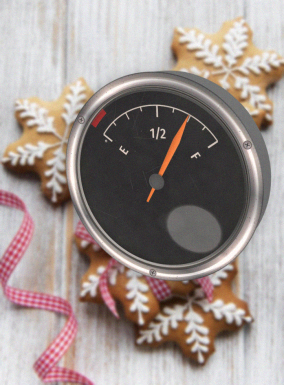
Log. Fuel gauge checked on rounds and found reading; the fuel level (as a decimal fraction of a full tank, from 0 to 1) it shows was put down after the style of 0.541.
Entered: 0.75
